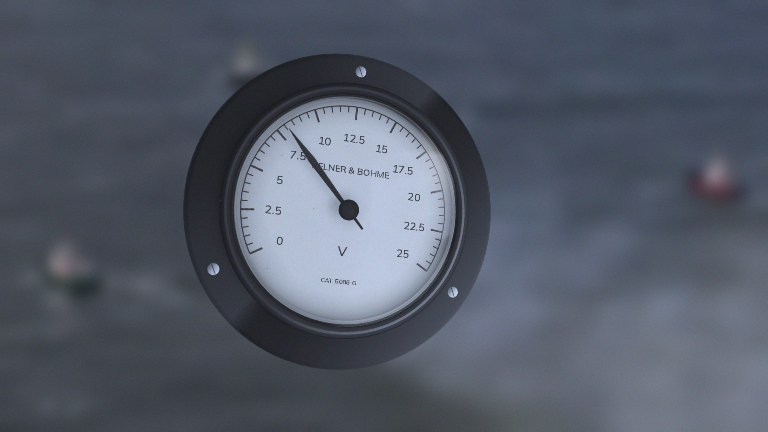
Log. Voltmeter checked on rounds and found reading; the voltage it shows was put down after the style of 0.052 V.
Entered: 8 V
